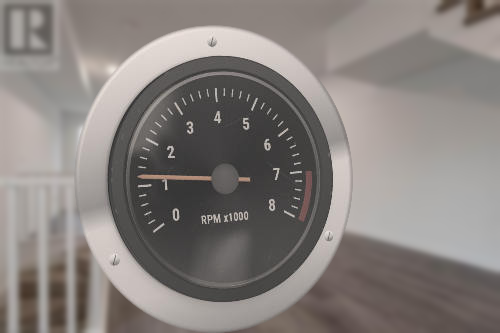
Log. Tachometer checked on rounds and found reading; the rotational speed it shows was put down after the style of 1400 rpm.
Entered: 1200 rpm
